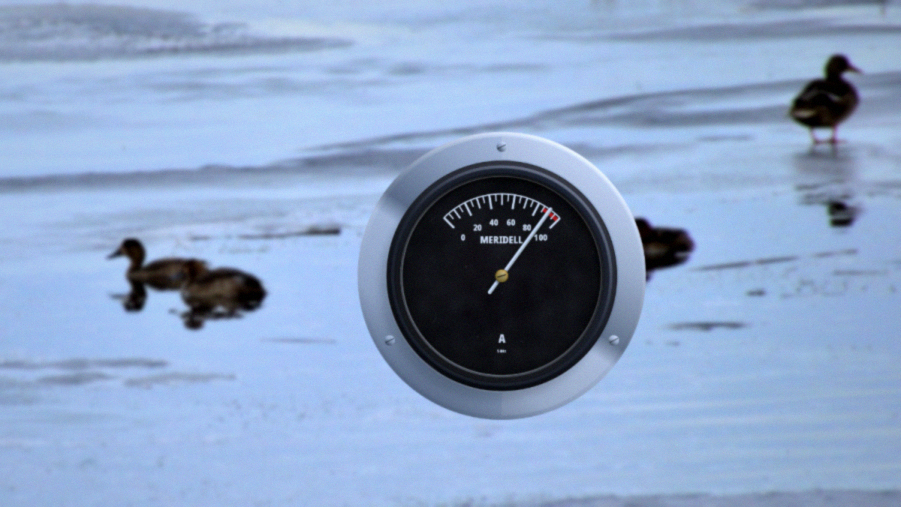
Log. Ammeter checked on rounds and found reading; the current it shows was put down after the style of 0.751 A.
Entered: 90 A
